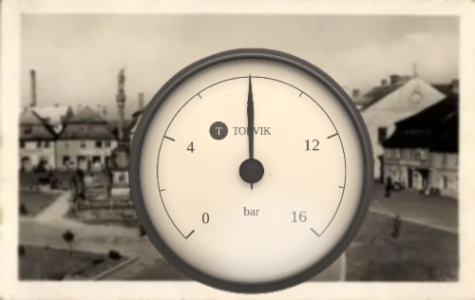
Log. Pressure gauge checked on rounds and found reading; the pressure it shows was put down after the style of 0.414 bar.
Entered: 8 bar
